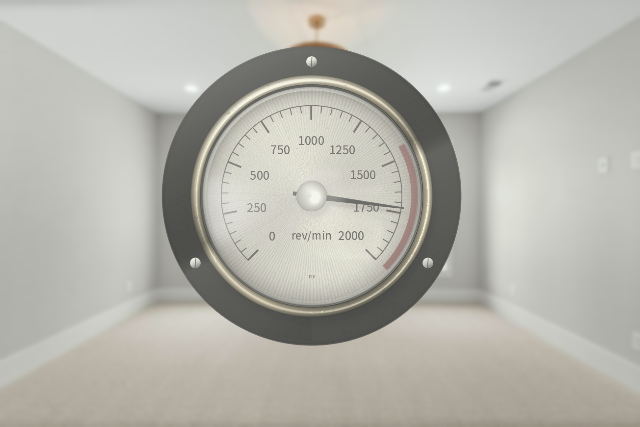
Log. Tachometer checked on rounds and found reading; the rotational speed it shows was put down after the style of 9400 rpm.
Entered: 1725 rpm
